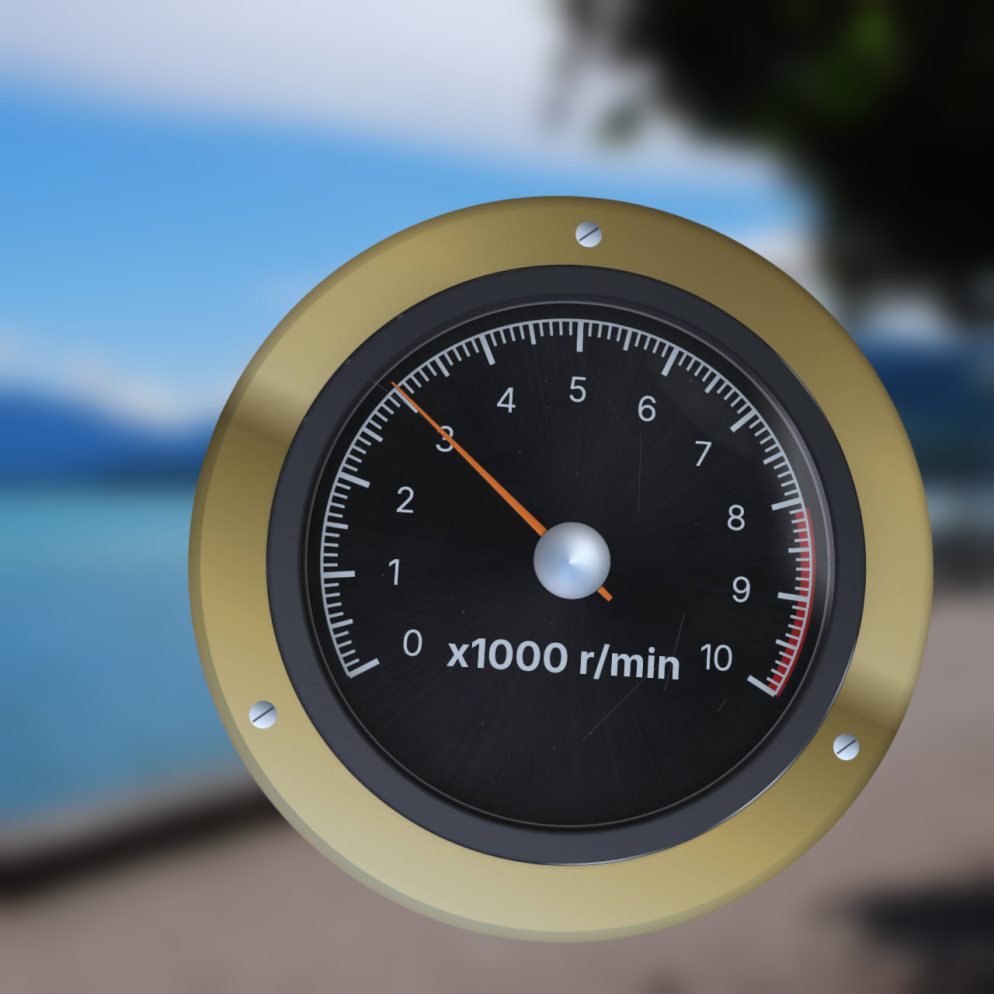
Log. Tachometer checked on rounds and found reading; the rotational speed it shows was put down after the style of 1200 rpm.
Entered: 3000 rpm
